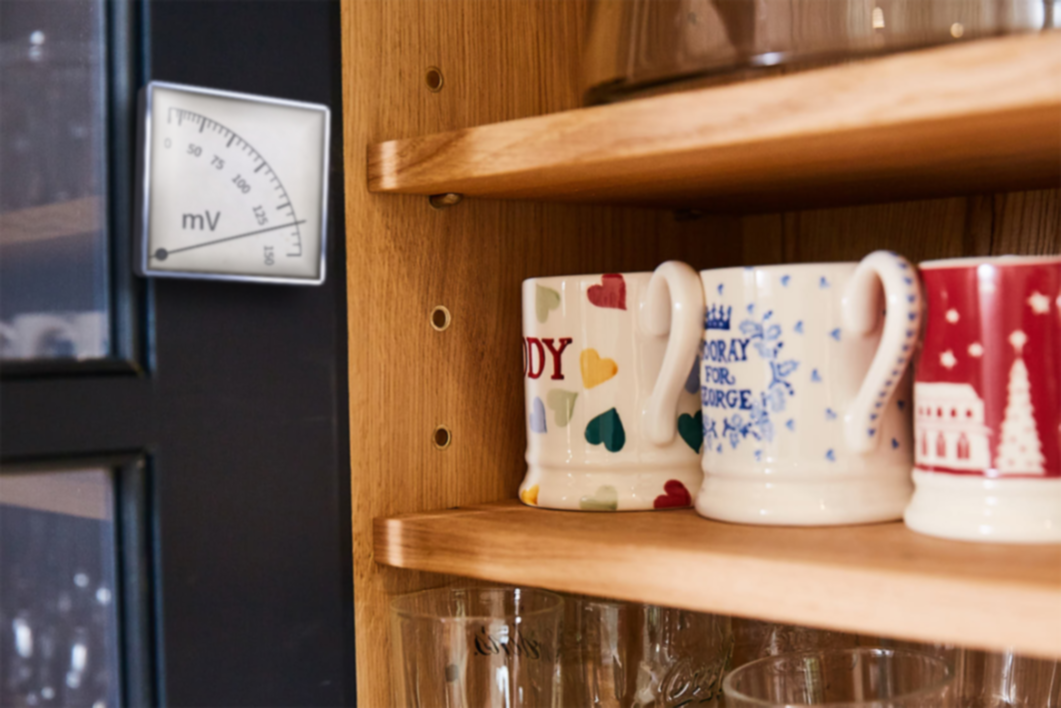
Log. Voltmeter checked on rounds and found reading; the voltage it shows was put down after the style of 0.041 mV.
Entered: 135 mV
